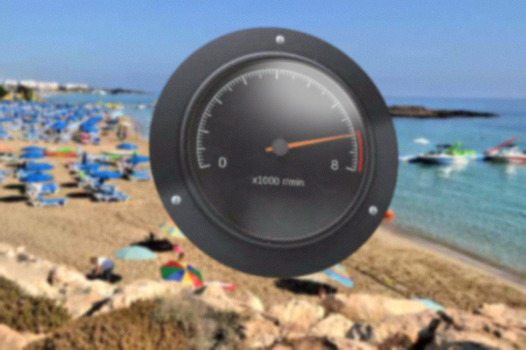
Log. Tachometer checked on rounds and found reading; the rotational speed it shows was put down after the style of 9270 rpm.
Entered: 7000 rpm
